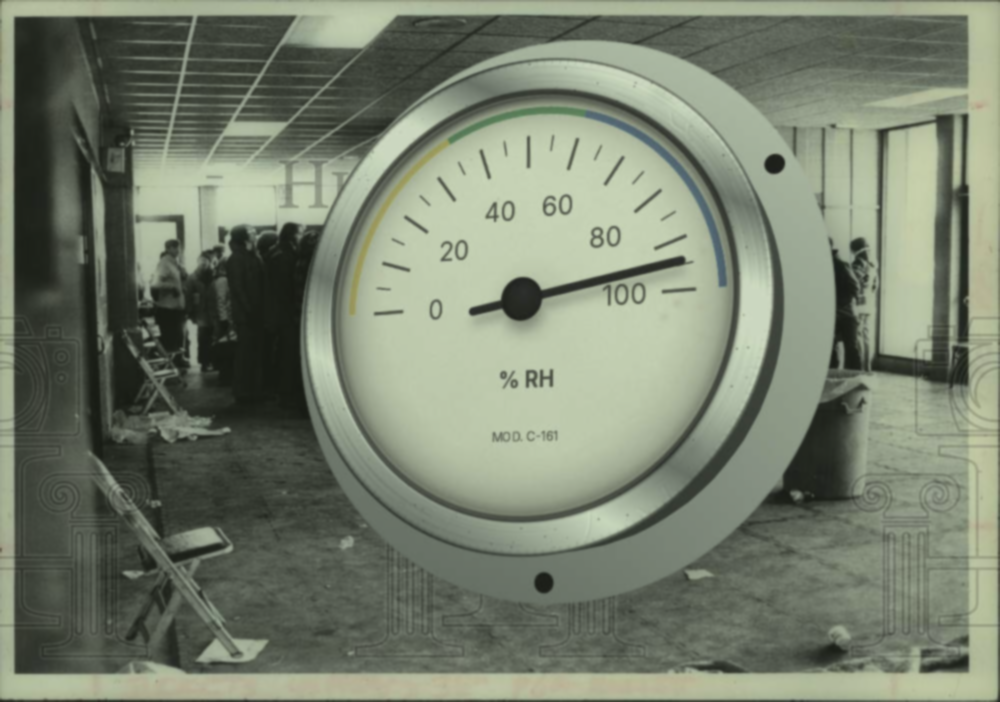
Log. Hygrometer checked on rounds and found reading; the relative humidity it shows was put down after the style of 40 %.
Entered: 95 %
